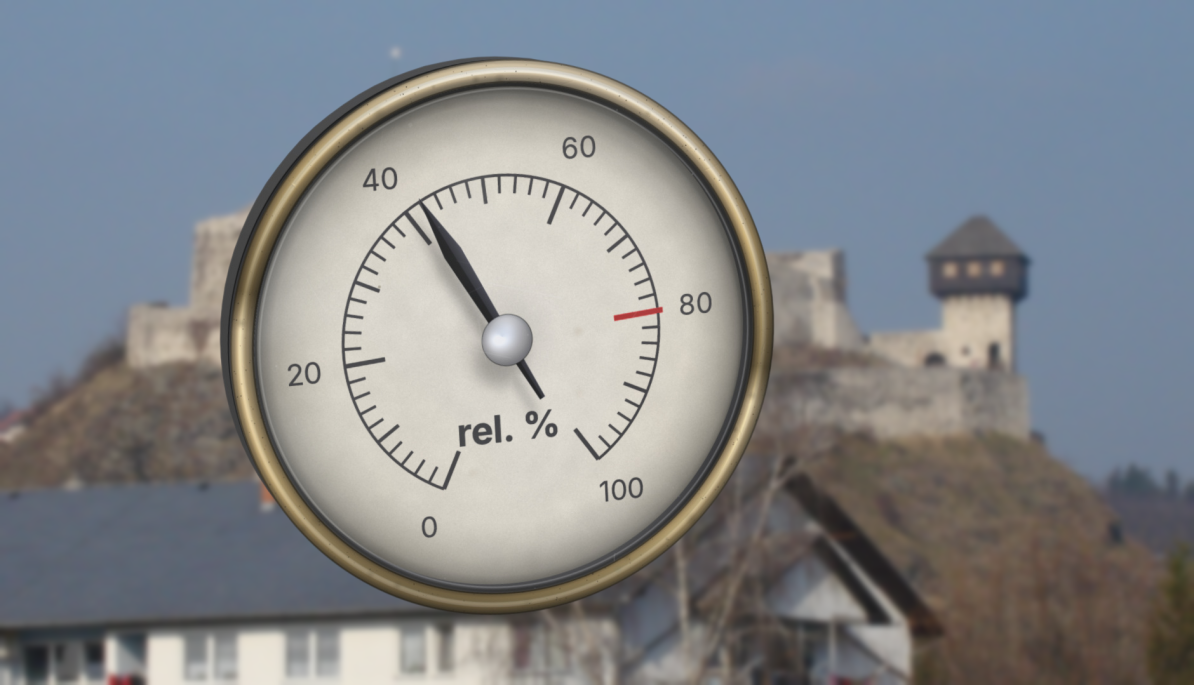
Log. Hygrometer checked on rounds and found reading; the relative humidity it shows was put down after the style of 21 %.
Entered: 42 %
